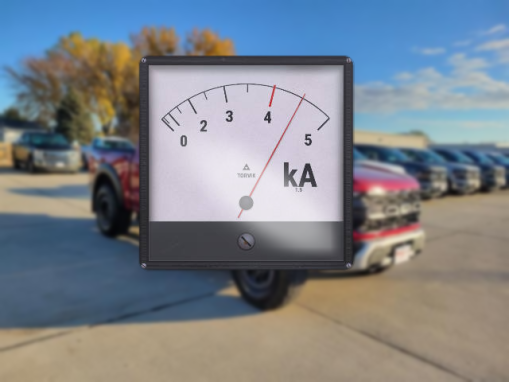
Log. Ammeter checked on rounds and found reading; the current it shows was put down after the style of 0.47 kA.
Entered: 4.5 kA
